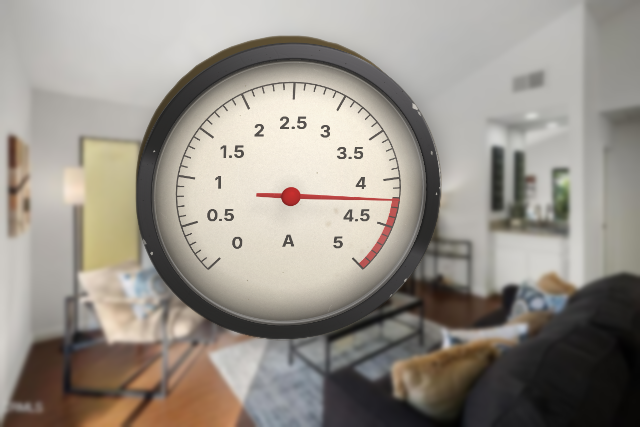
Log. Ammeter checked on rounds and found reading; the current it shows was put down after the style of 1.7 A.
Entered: 4.2 A
